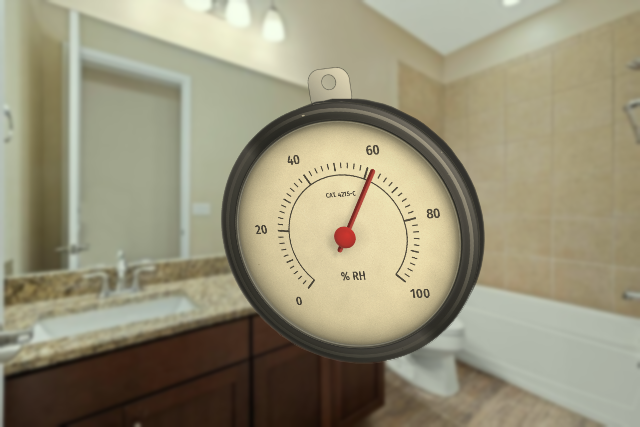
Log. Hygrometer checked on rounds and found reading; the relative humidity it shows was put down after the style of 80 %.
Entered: 62 %
